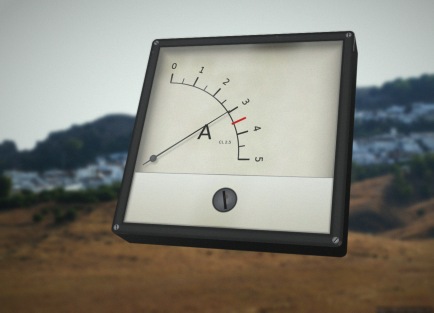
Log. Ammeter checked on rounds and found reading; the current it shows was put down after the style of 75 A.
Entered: 3 A
